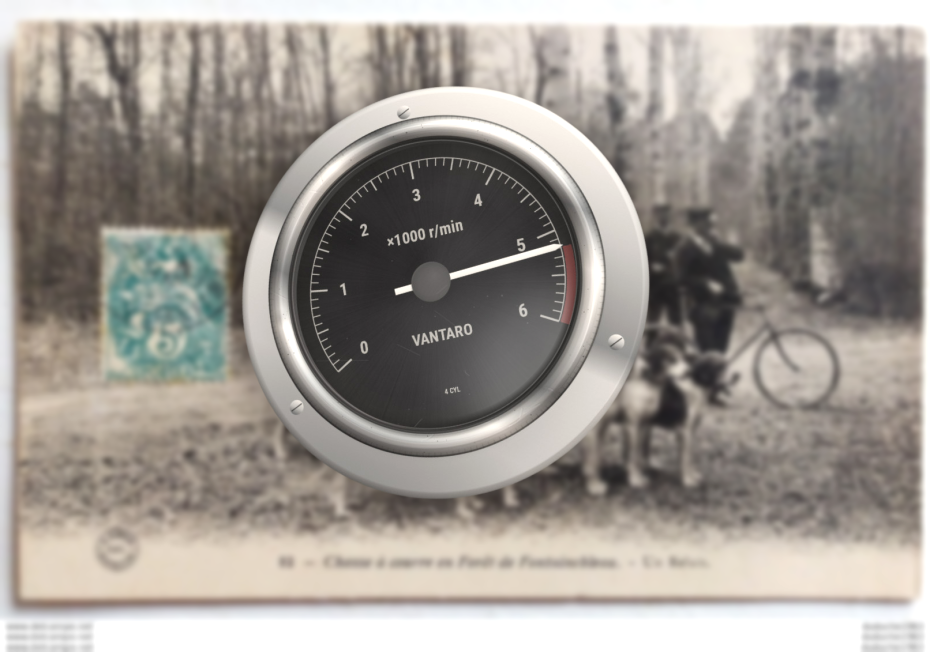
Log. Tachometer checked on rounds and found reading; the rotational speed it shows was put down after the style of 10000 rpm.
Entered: 5200 rpm
